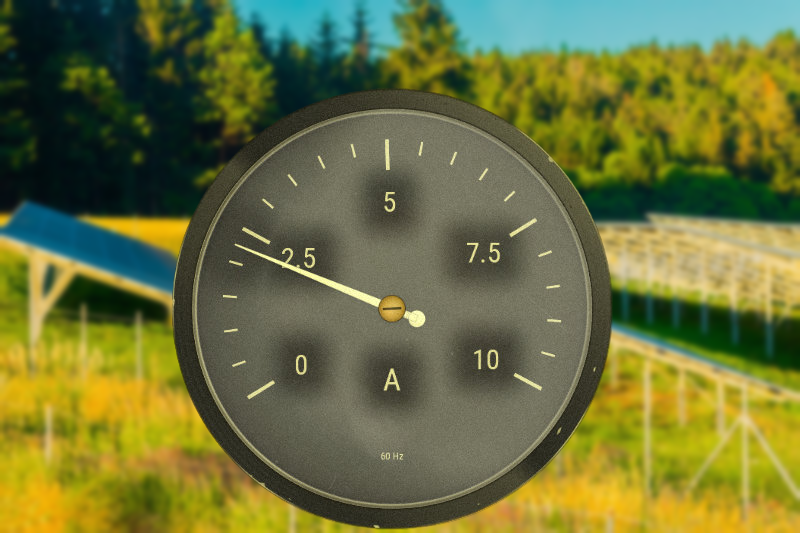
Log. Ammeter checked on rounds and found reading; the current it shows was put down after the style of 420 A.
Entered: 2.25 A
